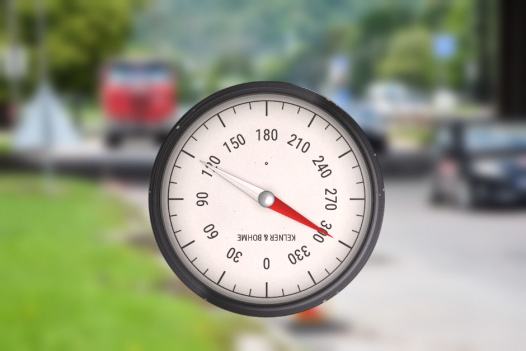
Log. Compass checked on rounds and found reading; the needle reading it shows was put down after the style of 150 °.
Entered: 300 °
